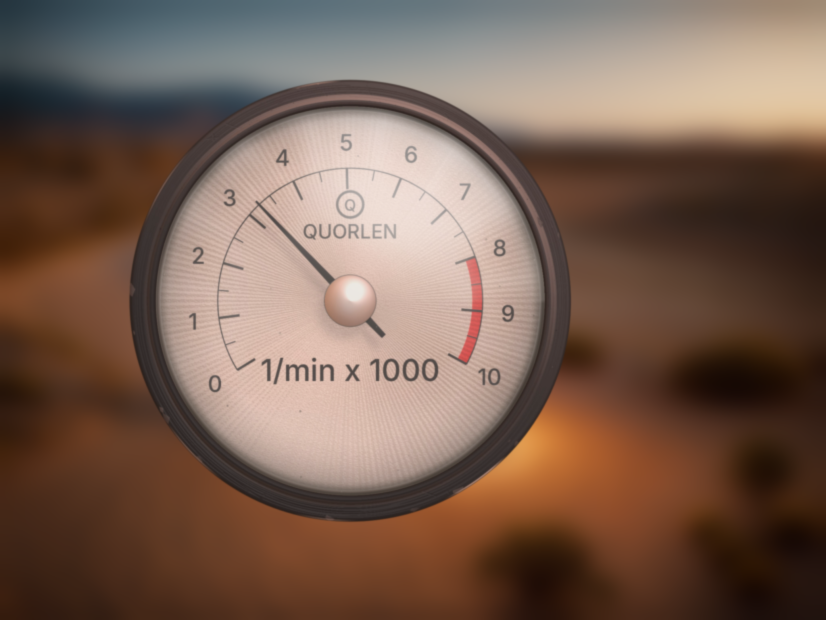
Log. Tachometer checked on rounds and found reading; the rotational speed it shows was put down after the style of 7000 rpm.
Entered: 3250 rpm
